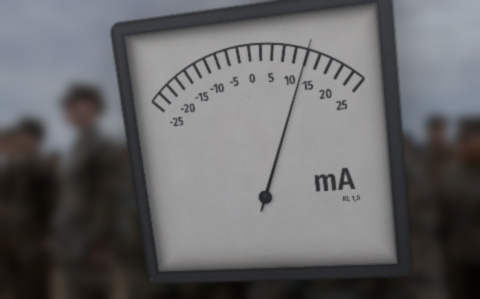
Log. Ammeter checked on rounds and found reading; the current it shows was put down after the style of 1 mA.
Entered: 12.5 mA
